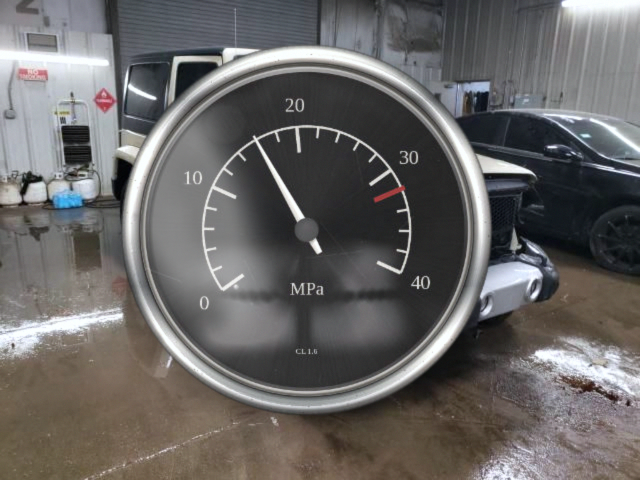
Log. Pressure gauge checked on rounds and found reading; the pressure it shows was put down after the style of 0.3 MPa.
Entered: 16 MPa
